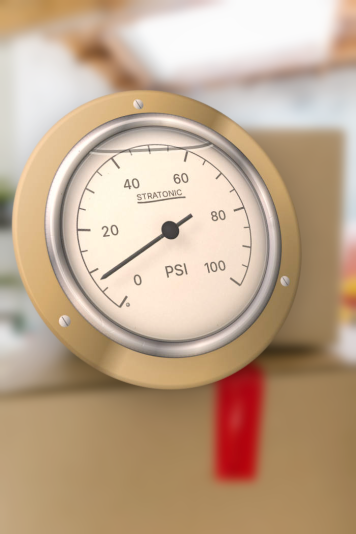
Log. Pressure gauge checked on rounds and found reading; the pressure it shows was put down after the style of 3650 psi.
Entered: 7.5 psi
